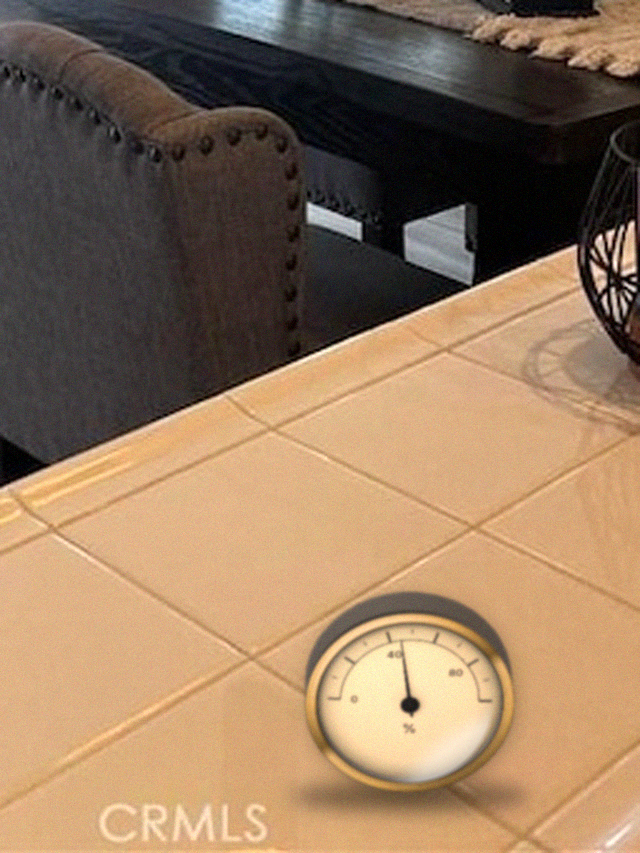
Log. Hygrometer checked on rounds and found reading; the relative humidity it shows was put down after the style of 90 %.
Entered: 45 %
